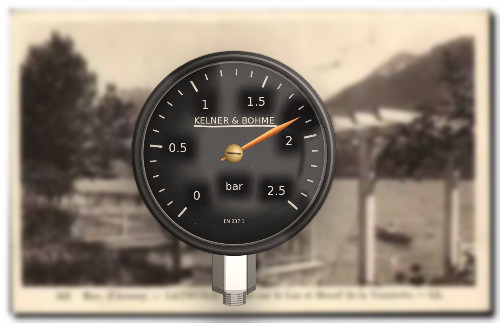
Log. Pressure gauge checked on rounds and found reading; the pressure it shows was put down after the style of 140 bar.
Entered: 1.85 bar
